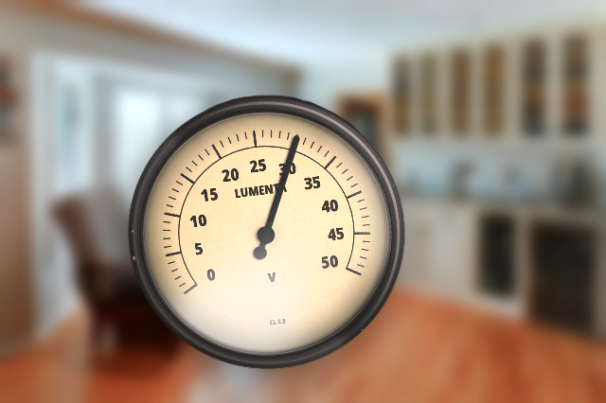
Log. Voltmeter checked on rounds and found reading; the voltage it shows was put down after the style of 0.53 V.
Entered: 30 V
